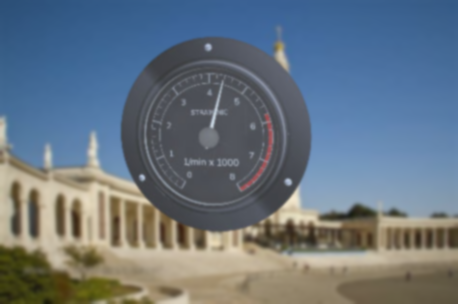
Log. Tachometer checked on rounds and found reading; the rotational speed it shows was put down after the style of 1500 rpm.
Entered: 4400 rpm
